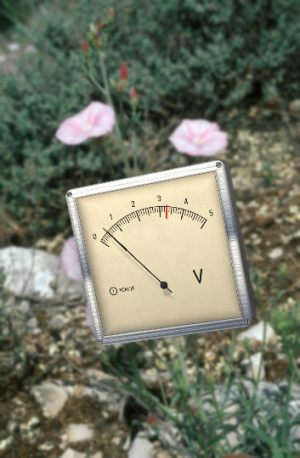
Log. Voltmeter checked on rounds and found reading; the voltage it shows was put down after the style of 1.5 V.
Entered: 0.5 V
